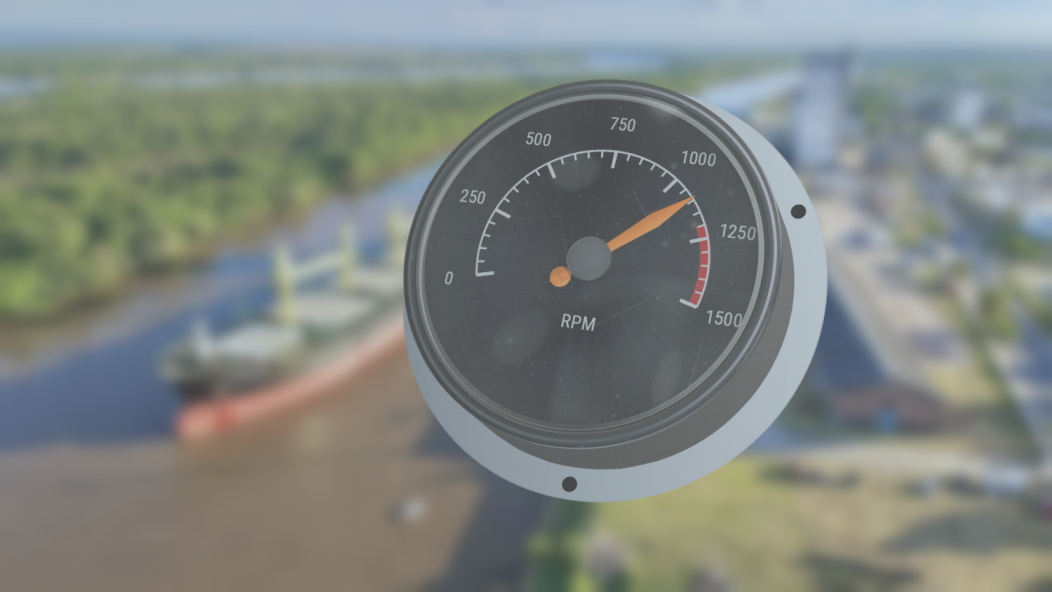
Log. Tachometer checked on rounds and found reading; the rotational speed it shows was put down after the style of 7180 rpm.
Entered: 1100 rpm
